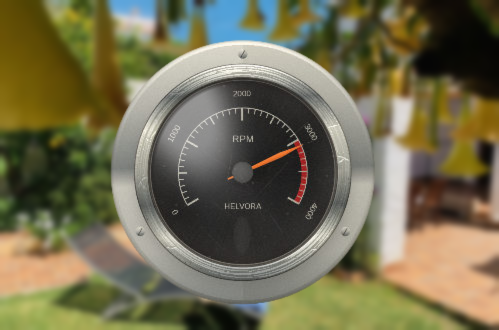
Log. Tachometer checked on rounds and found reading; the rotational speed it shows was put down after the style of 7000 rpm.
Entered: 3100 rpm
